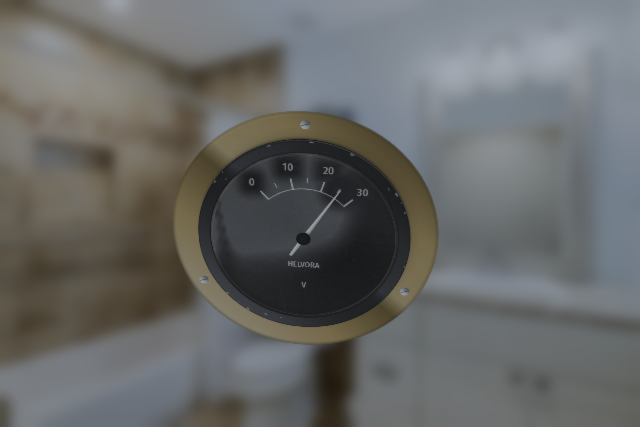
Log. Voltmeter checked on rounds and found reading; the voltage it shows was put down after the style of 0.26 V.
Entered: 25 V
